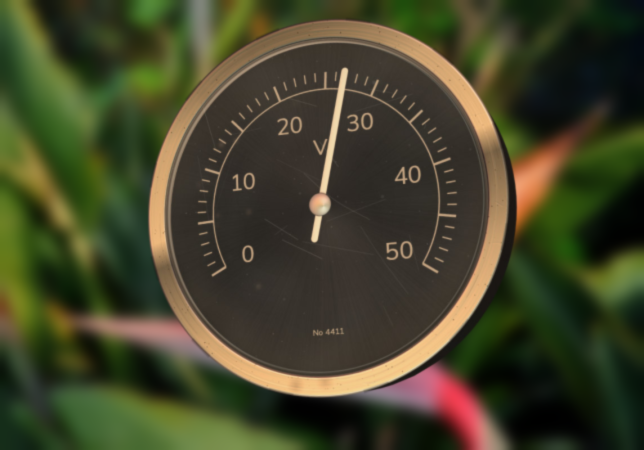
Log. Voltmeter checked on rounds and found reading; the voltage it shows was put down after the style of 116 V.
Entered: 27 V
